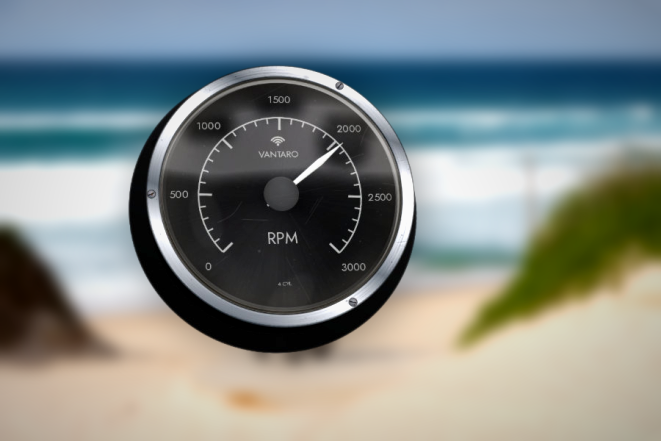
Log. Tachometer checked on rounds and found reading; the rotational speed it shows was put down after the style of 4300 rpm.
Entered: 2050 rpm
